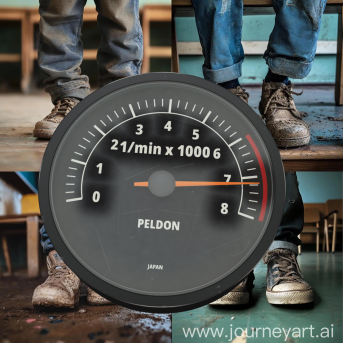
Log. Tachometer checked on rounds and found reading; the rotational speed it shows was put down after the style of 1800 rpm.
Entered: 7200 rpm
